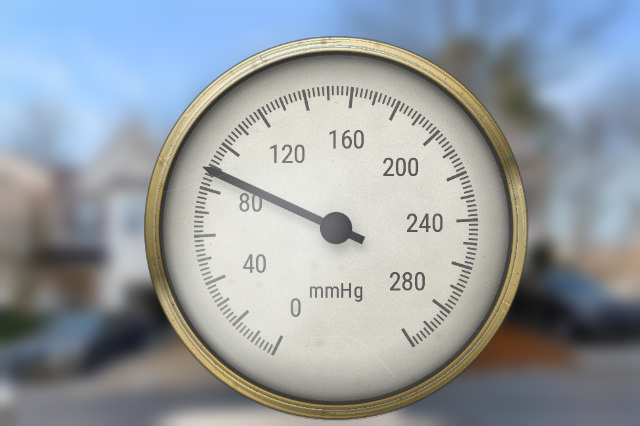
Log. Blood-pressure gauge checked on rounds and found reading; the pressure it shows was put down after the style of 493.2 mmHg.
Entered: 88 mmHg
